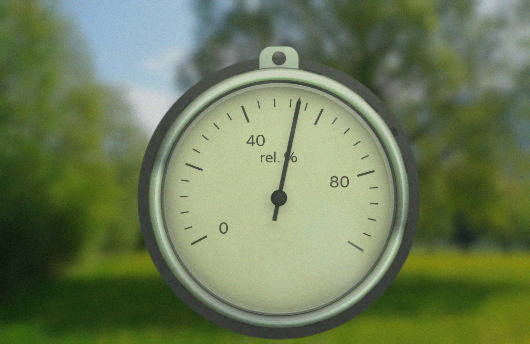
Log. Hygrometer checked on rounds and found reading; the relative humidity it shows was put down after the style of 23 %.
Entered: 54 %
